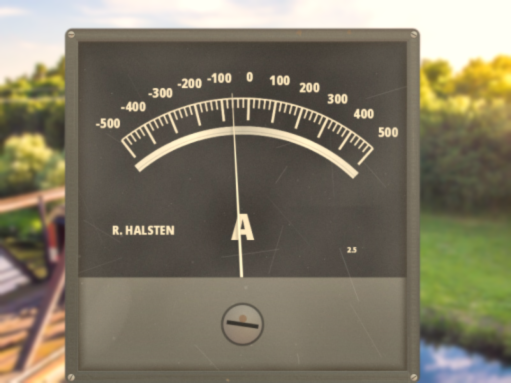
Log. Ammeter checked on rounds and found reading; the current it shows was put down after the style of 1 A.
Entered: -60 A
